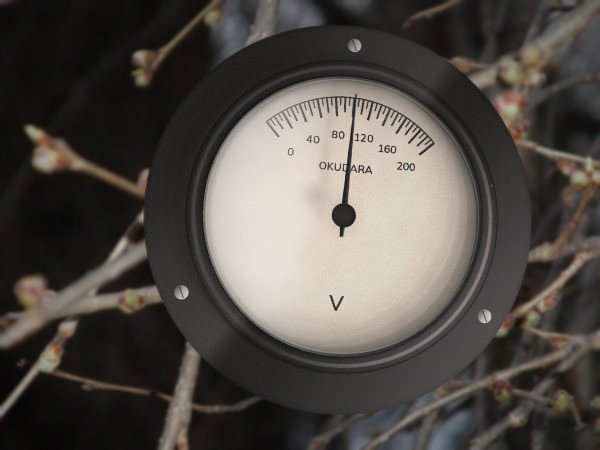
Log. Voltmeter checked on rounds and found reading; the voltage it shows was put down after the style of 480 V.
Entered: 100 V
